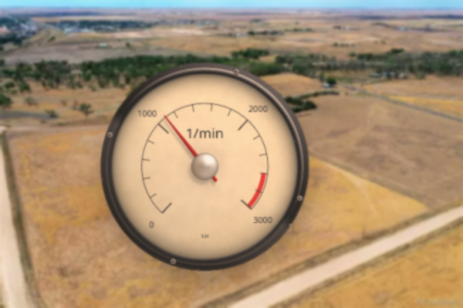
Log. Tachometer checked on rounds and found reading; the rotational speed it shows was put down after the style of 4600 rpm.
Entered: 1100 rpm
